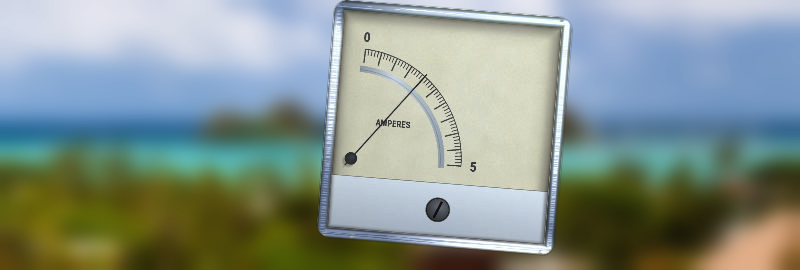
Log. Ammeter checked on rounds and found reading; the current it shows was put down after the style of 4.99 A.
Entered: 2 A
